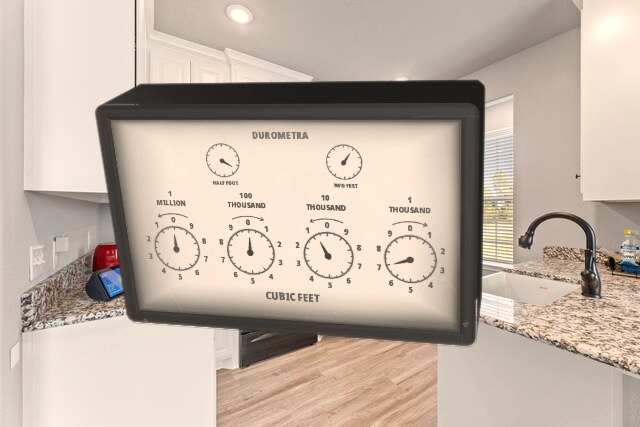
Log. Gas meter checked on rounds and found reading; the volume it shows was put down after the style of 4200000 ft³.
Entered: 700 ft³
